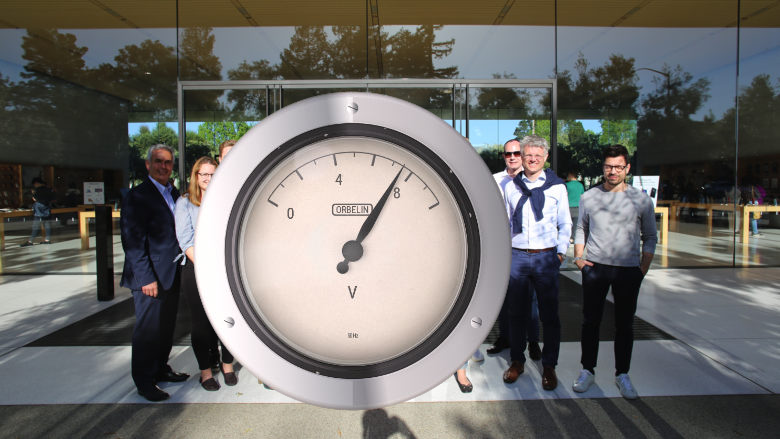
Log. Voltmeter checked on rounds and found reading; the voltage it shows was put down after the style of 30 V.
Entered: 7.5 V
